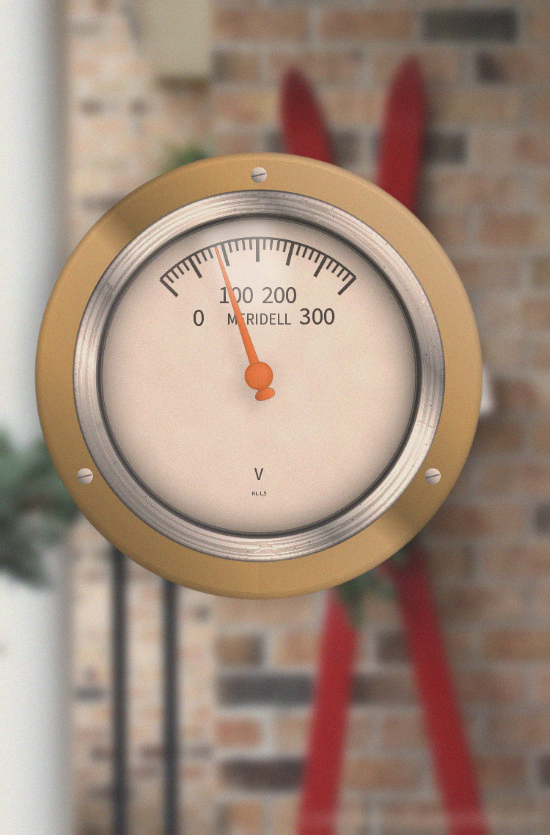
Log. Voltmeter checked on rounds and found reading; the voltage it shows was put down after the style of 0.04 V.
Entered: 90 V
